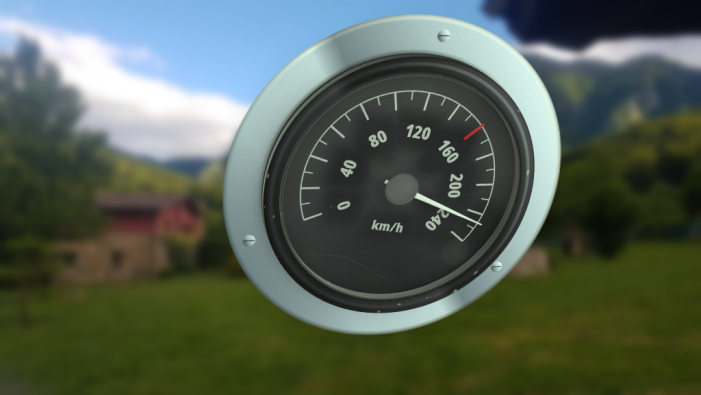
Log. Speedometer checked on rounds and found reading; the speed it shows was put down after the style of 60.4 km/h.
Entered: 225 km/h
